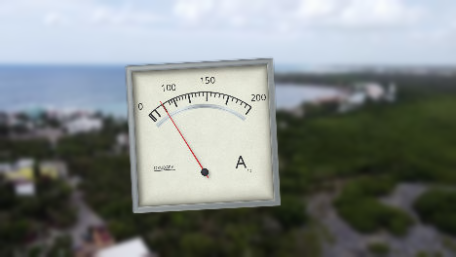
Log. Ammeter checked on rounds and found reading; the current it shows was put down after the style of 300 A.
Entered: 75 A
